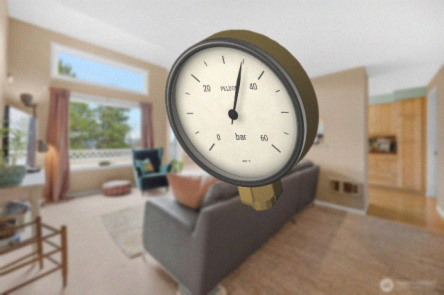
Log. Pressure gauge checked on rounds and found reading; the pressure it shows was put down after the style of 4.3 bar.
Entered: 35 bar
